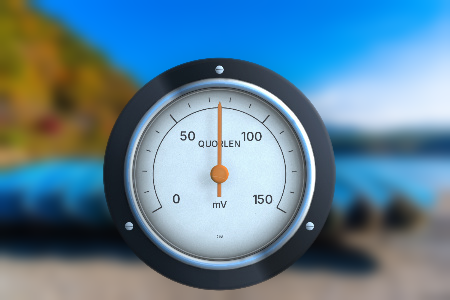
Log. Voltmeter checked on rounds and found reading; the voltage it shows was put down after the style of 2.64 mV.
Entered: 75 mV
